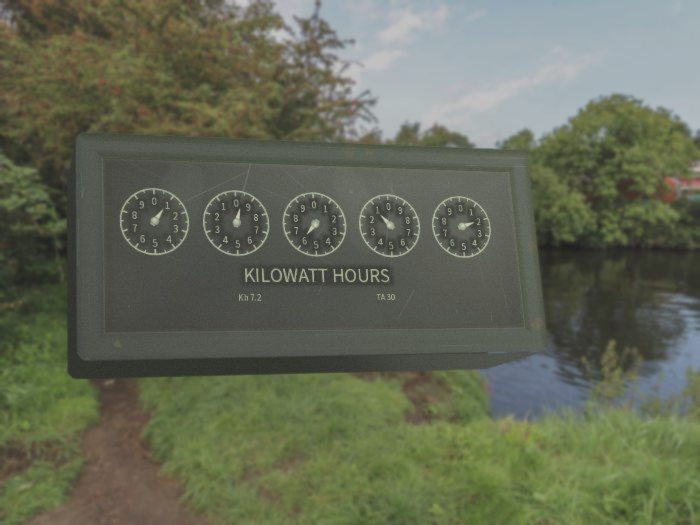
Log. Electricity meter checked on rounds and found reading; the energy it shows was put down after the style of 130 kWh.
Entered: 9612 kWh
